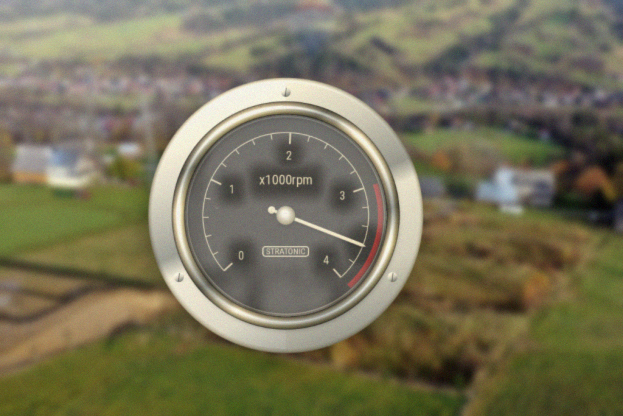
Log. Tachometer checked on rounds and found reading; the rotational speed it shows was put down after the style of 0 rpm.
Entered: 3600 rpm
